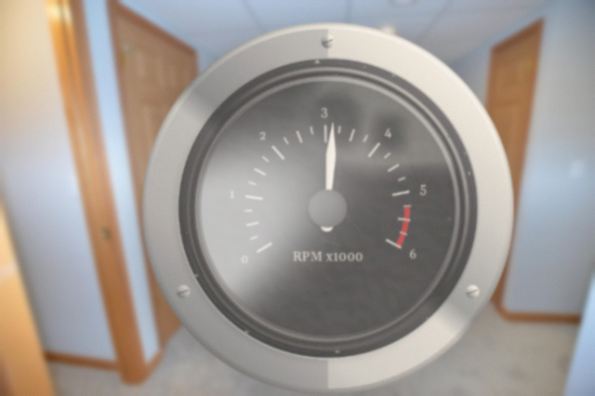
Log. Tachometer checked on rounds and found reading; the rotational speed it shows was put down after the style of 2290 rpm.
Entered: 3125 rpm
